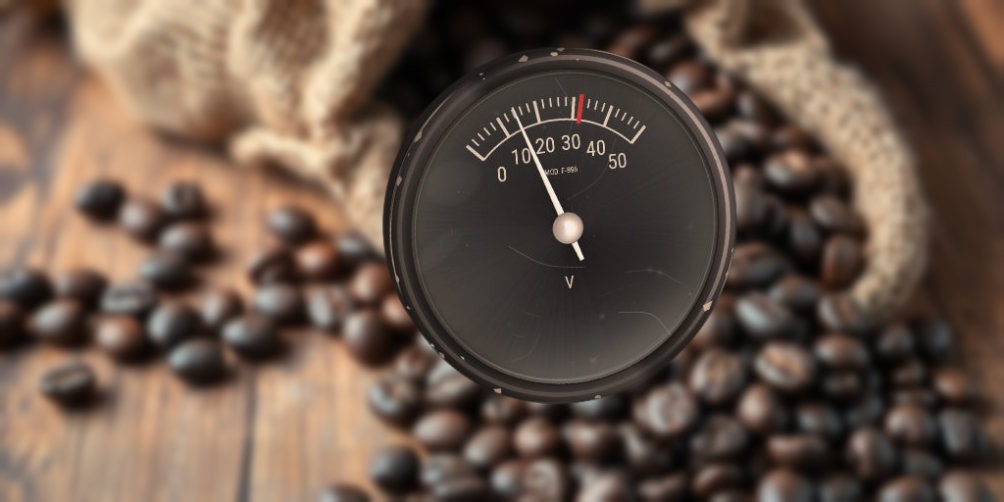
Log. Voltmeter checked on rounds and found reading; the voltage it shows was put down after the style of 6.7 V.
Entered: 14 V
